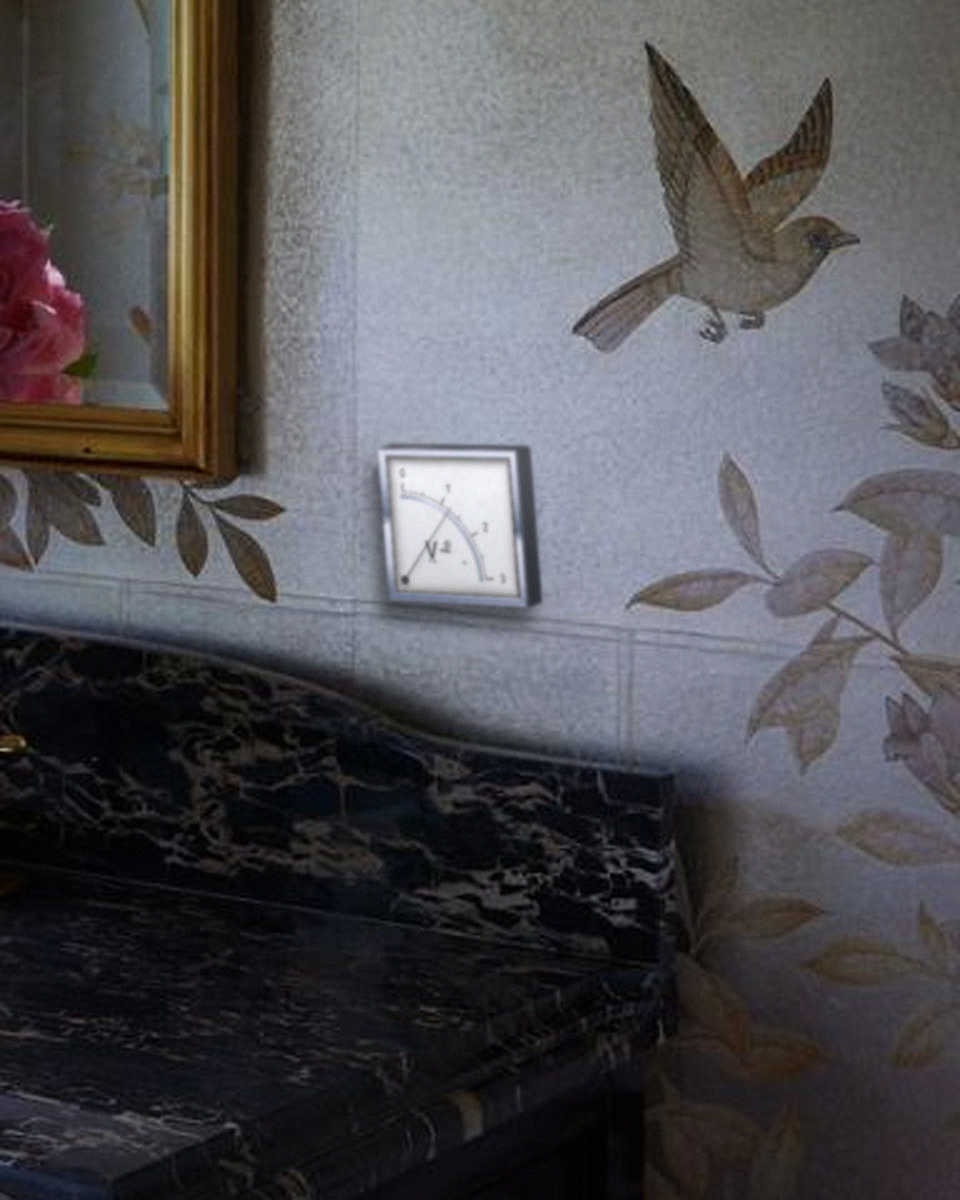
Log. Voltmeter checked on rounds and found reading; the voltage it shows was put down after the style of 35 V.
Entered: 1.25 V
